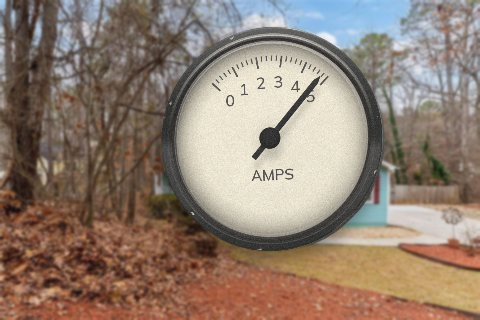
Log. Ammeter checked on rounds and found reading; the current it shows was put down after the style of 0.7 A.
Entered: 4.8 A
